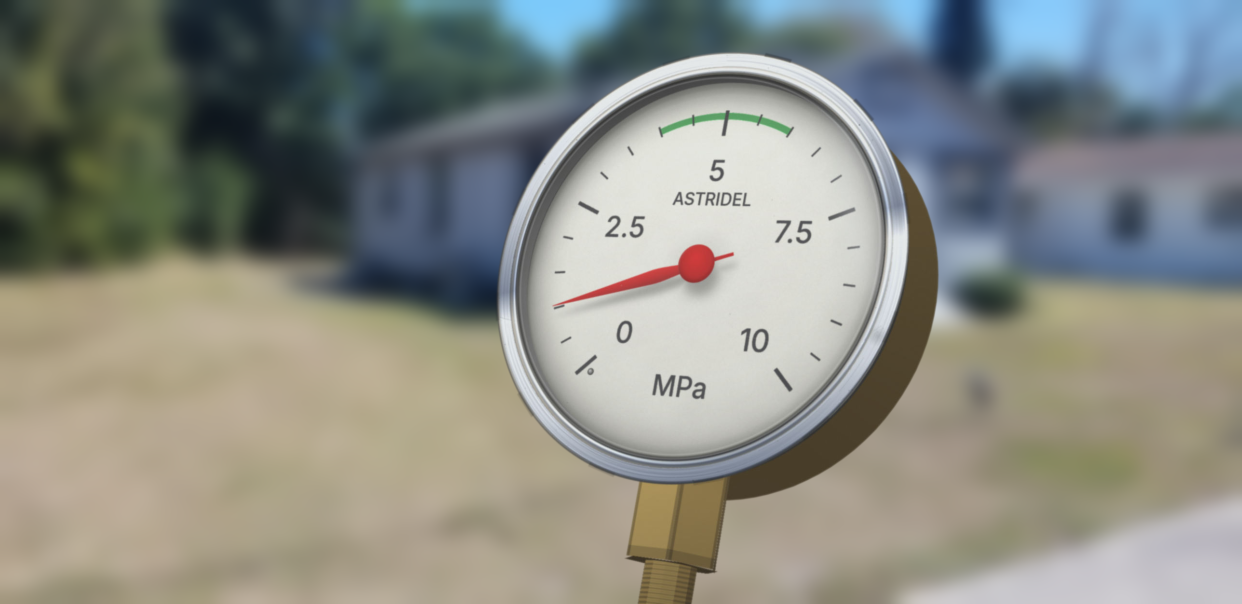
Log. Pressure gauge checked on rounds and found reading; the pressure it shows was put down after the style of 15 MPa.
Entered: 1 MPa
